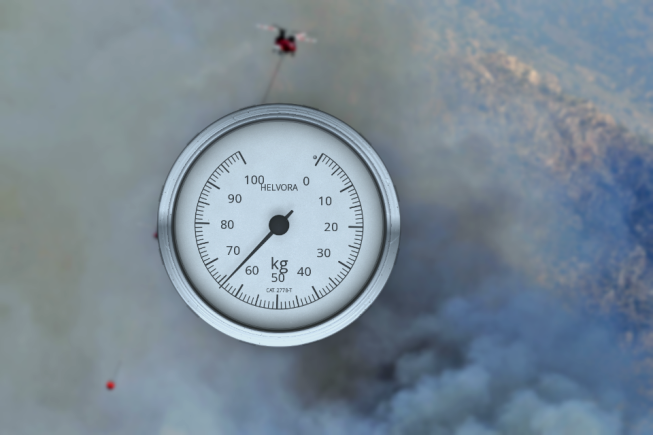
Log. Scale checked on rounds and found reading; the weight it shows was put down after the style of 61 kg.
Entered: 64 kg
